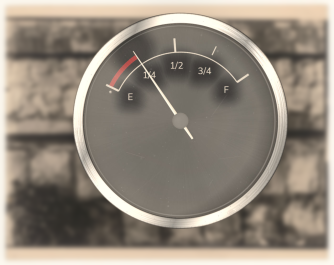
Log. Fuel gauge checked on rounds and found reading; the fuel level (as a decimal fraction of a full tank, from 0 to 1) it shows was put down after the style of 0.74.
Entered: 0.25
